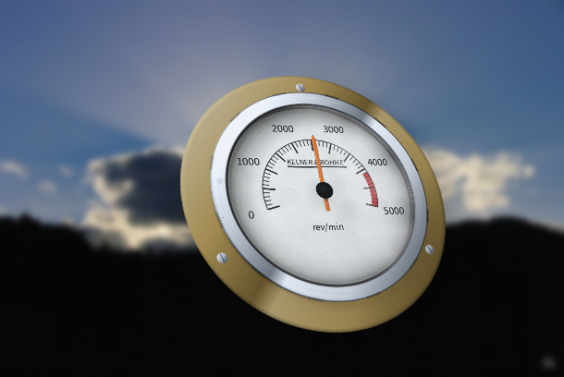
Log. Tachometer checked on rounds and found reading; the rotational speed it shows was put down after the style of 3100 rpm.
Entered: 2500 rpm
